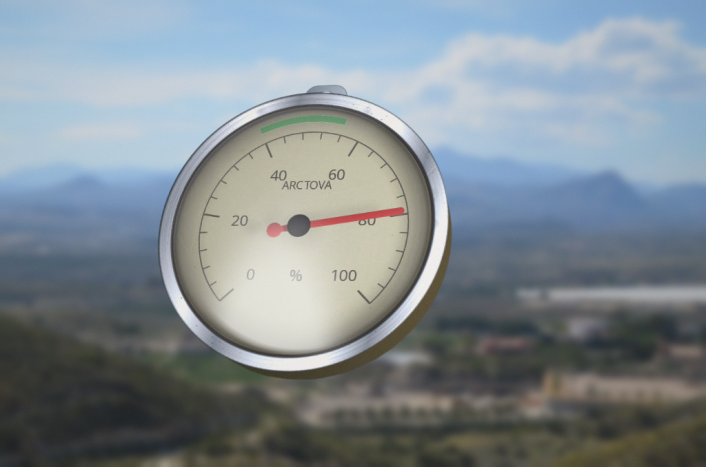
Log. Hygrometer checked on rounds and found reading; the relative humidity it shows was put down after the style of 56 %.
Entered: 80 %
